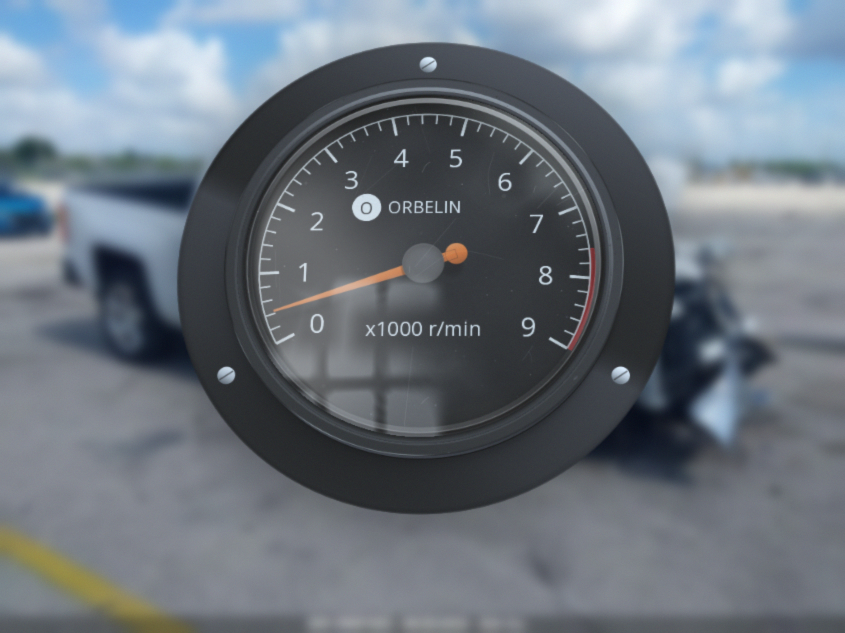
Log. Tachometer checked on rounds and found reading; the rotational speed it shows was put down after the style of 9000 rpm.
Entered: 400 rpm
